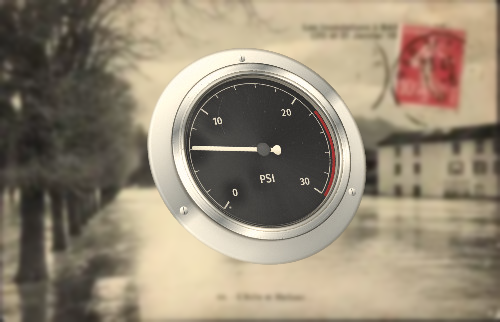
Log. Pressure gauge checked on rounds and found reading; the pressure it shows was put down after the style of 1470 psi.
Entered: 6 psi
